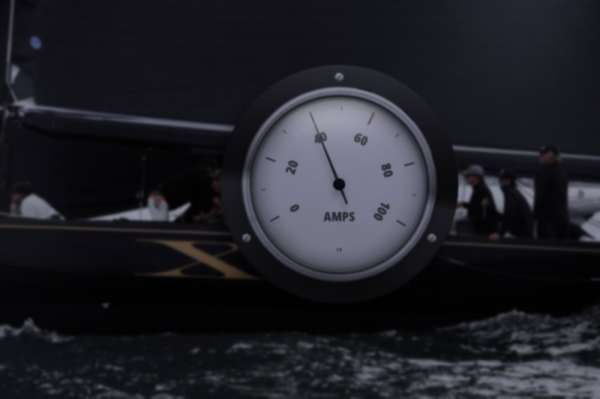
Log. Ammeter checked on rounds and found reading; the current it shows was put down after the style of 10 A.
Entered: 40 A
